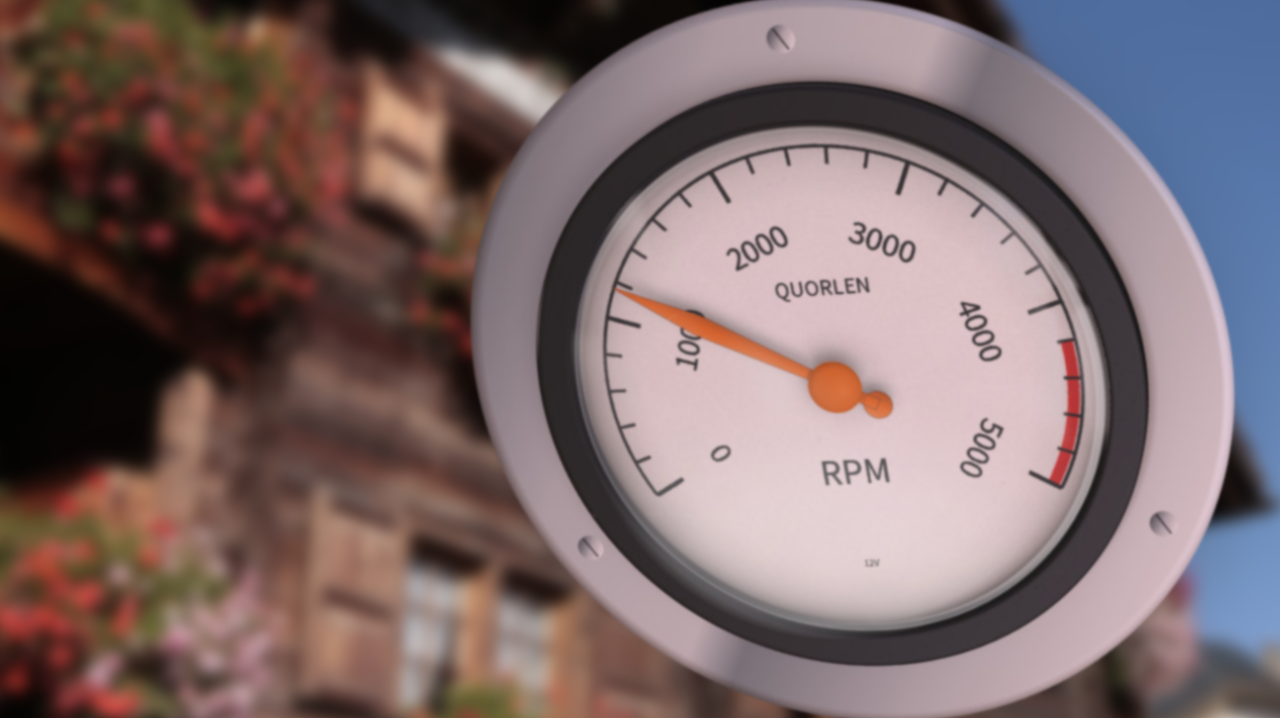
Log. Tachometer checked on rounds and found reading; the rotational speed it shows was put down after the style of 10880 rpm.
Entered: 1200 rpm
